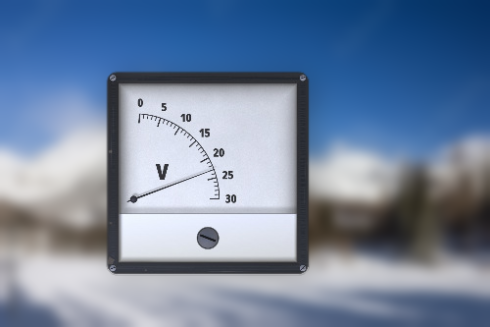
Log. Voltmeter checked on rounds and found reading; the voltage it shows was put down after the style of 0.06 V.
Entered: 23 V
